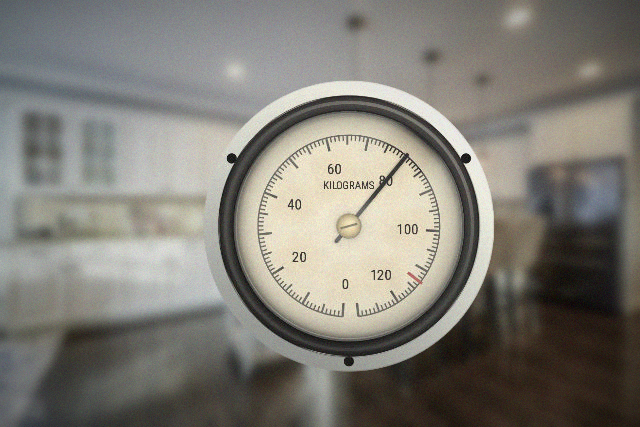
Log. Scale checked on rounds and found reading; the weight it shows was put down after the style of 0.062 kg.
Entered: 80 kg
